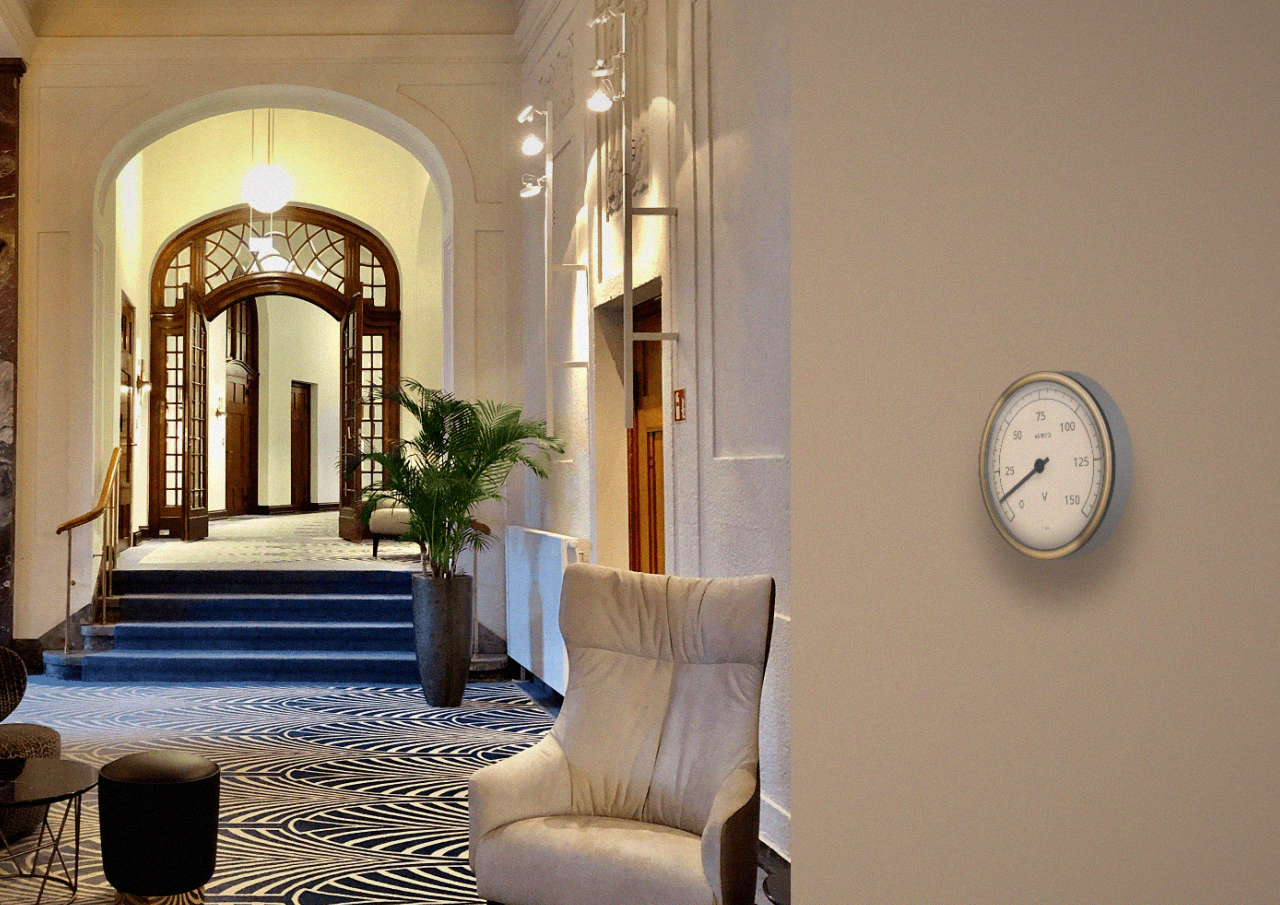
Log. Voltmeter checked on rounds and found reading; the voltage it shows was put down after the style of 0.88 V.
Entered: 10 V
